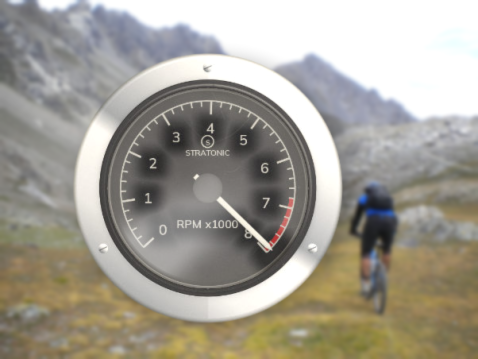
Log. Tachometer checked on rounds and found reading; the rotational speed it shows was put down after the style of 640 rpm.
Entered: 7900 rpm
